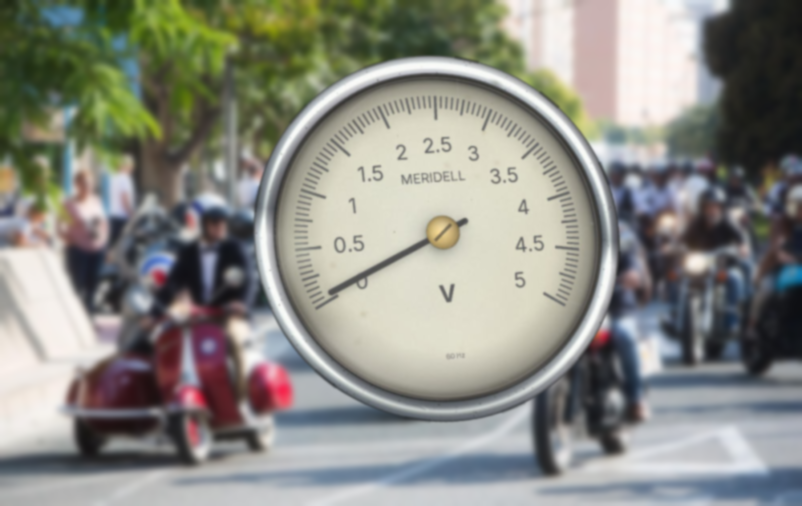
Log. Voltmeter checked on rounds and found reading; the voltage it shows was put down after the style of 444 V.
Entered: 0.05 V
